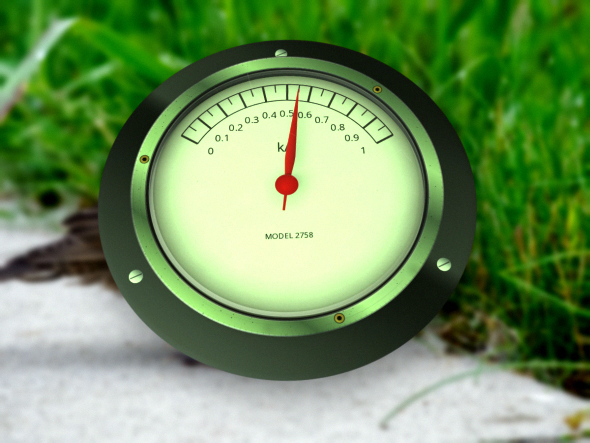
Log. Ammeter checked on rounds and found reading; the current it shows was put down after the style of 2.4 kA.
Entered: 0.55 kA
